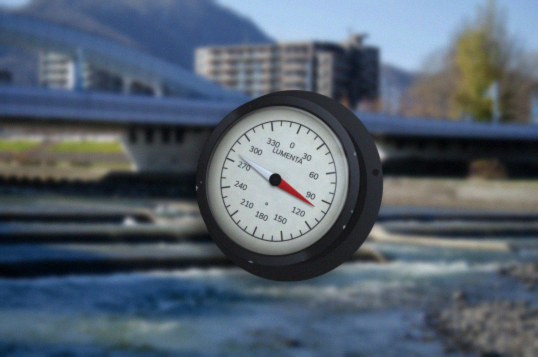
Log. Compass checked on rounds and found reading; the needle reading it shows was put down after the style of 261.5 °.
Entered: 100 °
